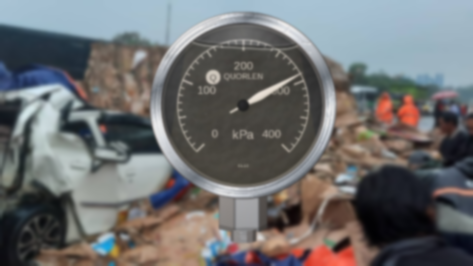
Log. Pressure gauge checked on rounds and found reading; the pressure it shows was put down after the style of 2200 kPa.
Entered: 290 kPa
